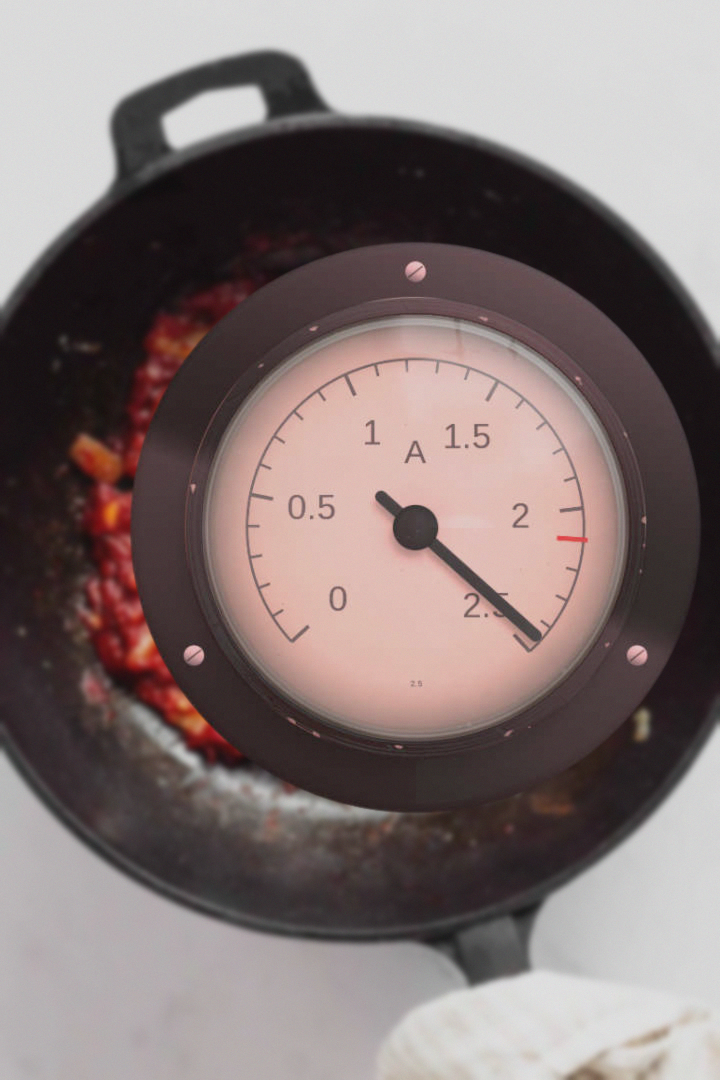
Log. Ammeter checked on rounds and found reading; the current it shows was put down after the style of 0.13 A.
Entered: 2.45 A
